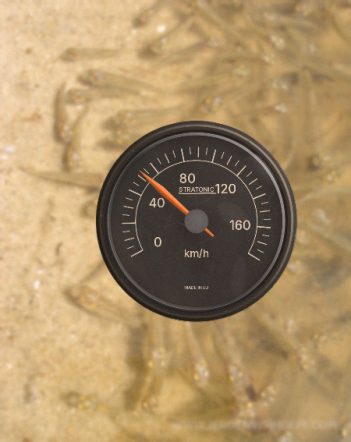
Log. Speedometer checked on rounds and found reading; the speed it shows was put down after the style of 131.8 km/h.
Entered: 52.5 km/h
